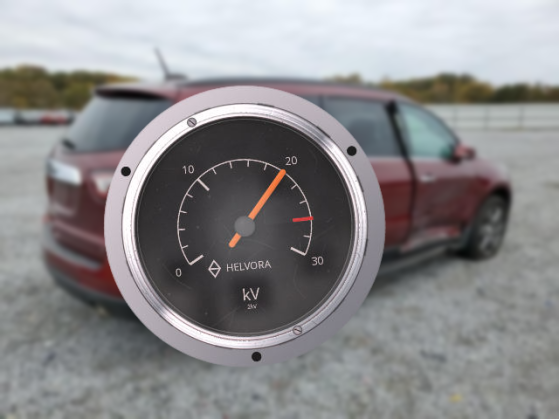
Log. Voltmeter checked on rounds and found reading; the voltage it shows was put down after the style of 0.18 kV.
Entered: 20 kV
